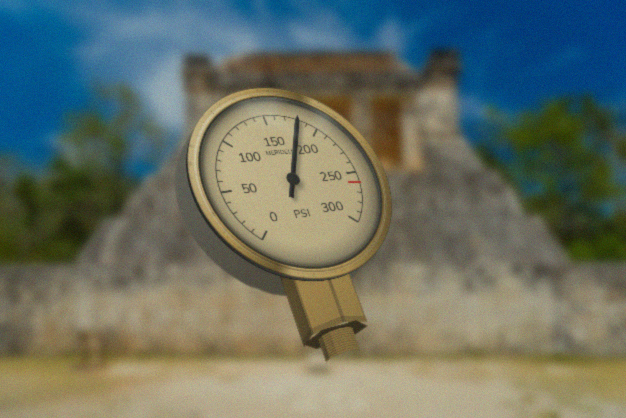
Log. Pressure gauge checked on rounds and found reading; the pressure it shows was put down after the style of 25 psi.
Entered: 180 psi
